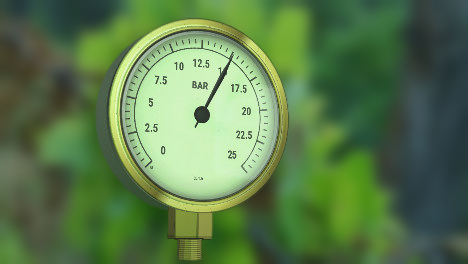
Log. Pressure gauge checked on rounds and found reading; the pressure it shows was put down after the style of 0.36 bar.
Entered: 15 bar
